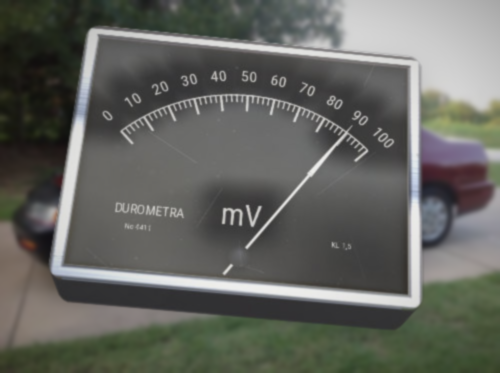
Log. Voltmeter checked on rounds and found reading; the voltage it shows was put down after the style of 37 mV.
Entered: 90 mV
